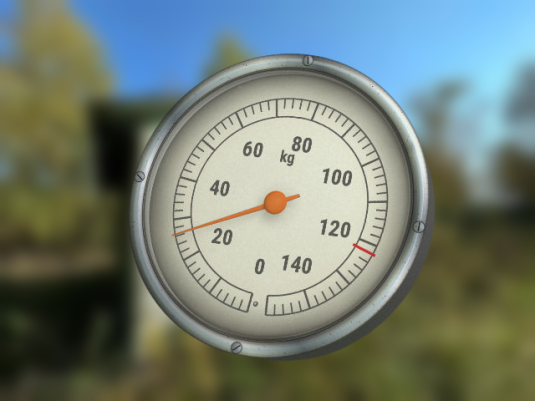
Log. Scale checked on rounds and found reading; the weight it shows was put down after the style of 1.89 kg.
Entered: 26 kg
